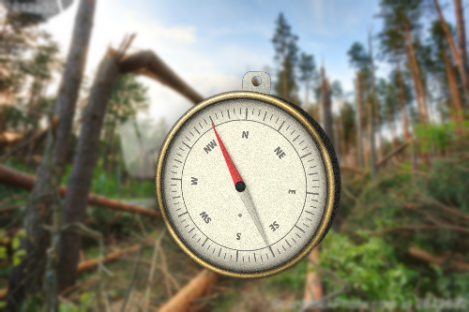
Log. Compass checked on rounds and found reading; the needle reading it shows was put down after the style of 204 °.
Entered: 330 °
